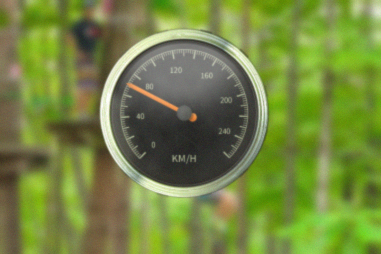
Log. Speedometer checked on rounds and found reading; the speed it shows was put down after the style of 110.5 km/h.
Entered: 70 km/h
